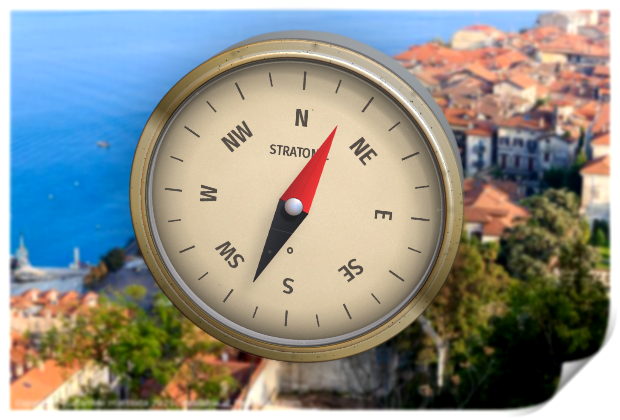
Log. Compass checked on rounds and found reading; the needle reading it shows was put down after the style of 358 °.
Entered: 22.5 °
